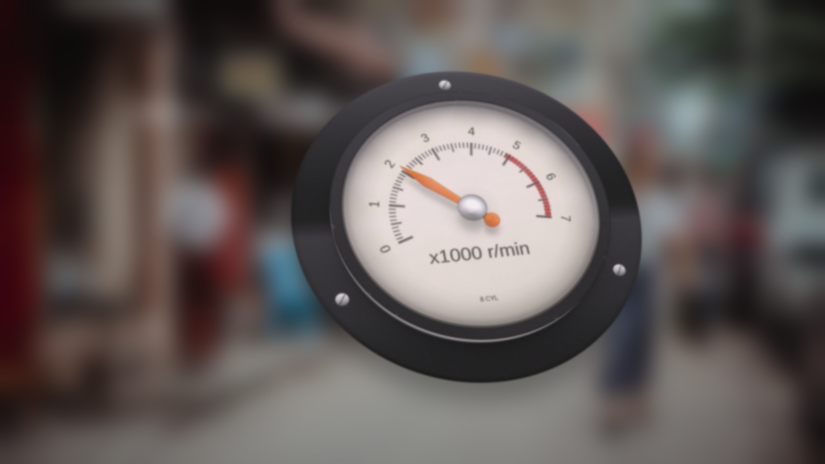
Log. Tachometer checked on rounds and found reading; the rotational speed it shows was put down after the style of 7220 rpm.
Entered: 2000 rpm
